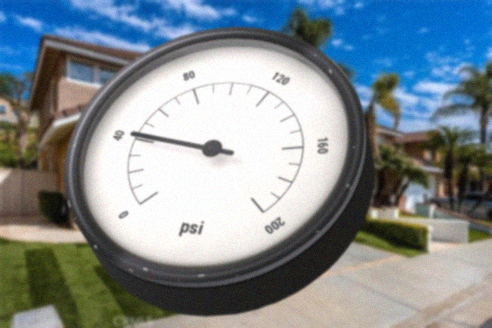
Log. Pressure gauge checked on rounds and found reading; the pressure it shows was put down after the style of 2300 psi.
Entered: 40 psi
